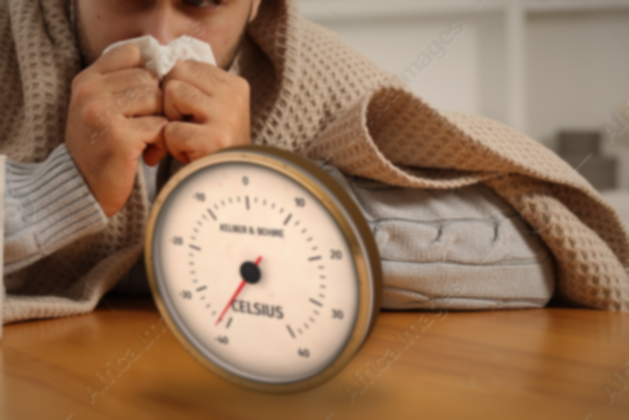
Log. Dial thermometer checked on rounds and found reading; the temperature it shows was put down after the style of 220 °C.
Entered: -38 °C
